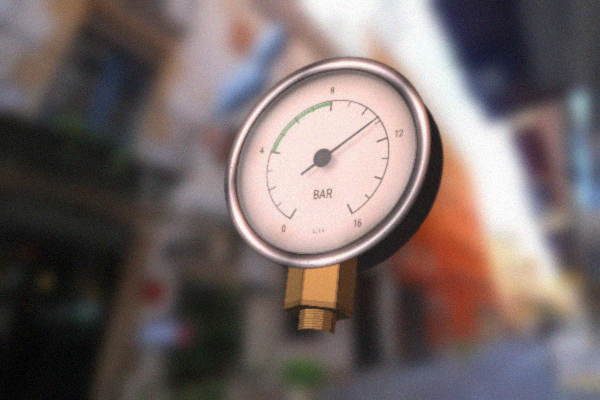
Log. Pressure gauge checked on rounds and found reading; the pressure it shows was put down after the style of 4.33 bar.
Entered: 11 bar
